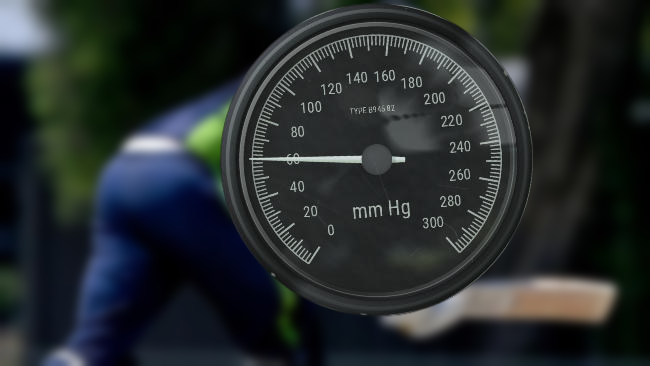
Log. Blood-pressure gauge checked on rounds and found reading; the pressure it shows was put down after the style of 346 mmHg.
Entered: 60 mmHg
